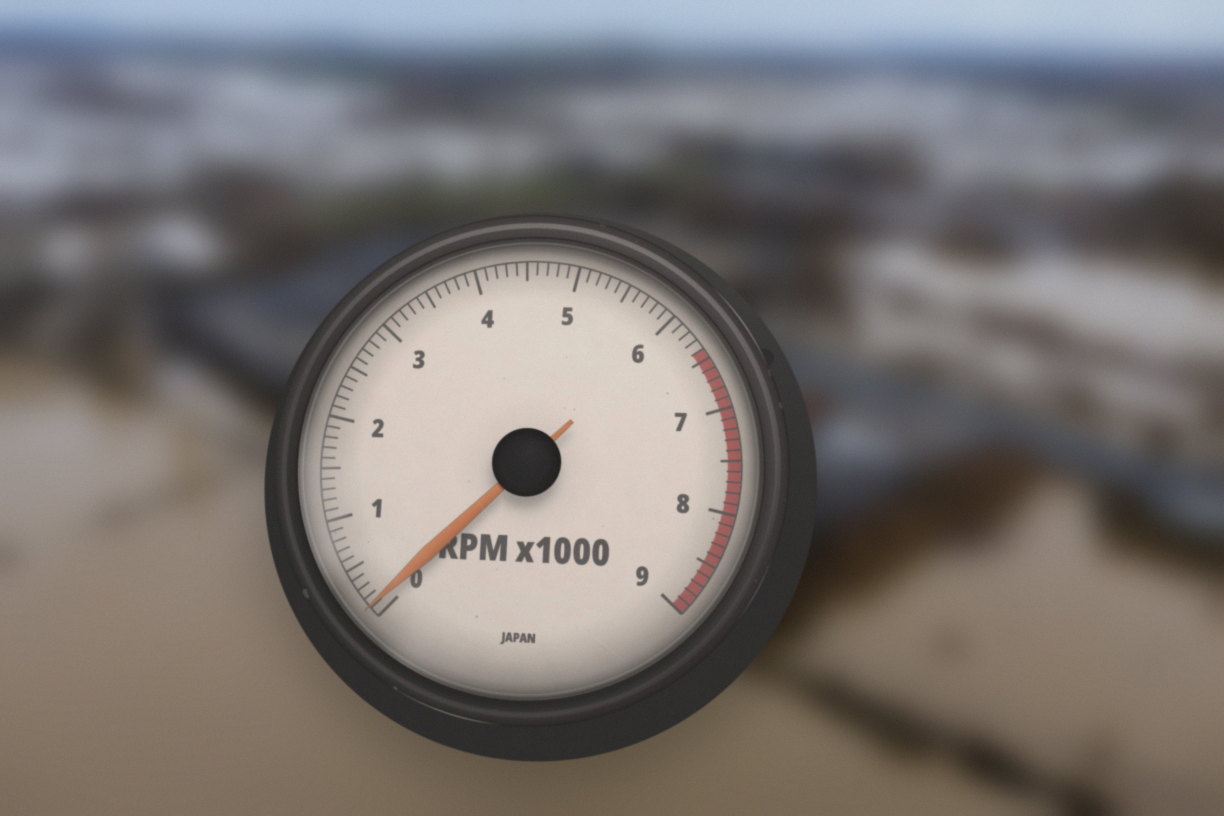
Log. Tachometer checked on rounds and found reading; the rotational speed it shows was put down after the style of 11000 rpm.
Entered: 100 rpm
